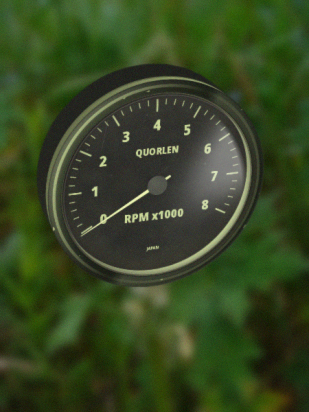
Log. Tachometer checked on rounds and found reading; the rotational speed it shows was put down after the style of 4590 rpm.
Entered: 0 rpm
